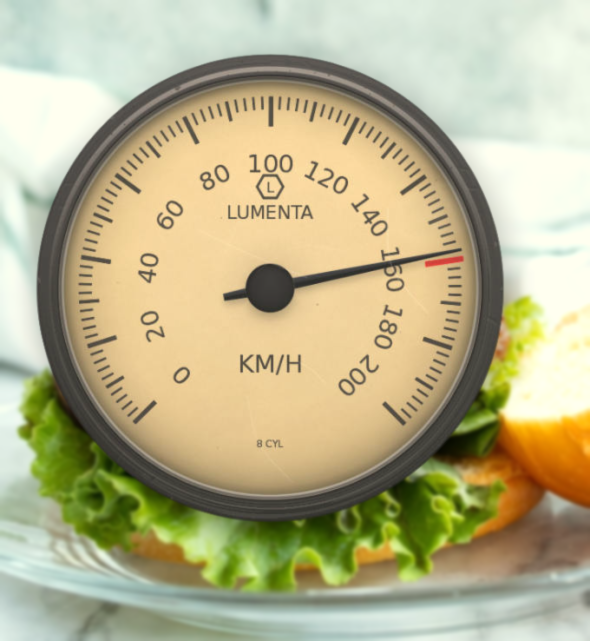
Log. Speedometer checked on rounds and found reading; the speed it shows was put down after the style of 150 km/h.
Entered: 158 km/h
